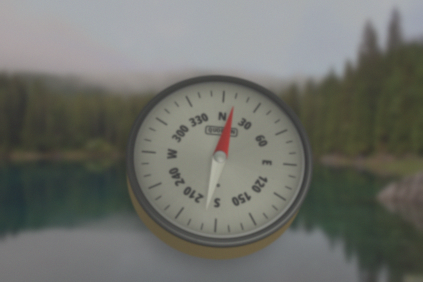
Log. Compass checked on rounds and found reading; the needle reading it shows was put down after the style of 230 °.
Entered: 10 °
